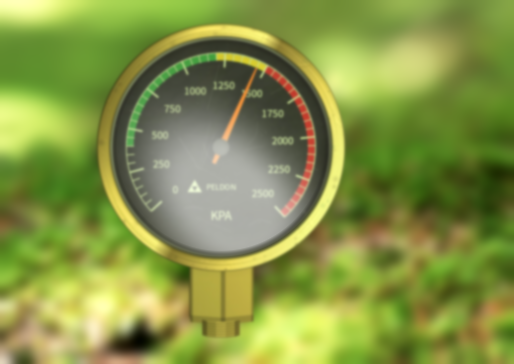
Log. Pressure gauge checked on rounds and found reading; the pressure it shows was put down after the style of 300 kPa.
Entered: 1450 kPa
